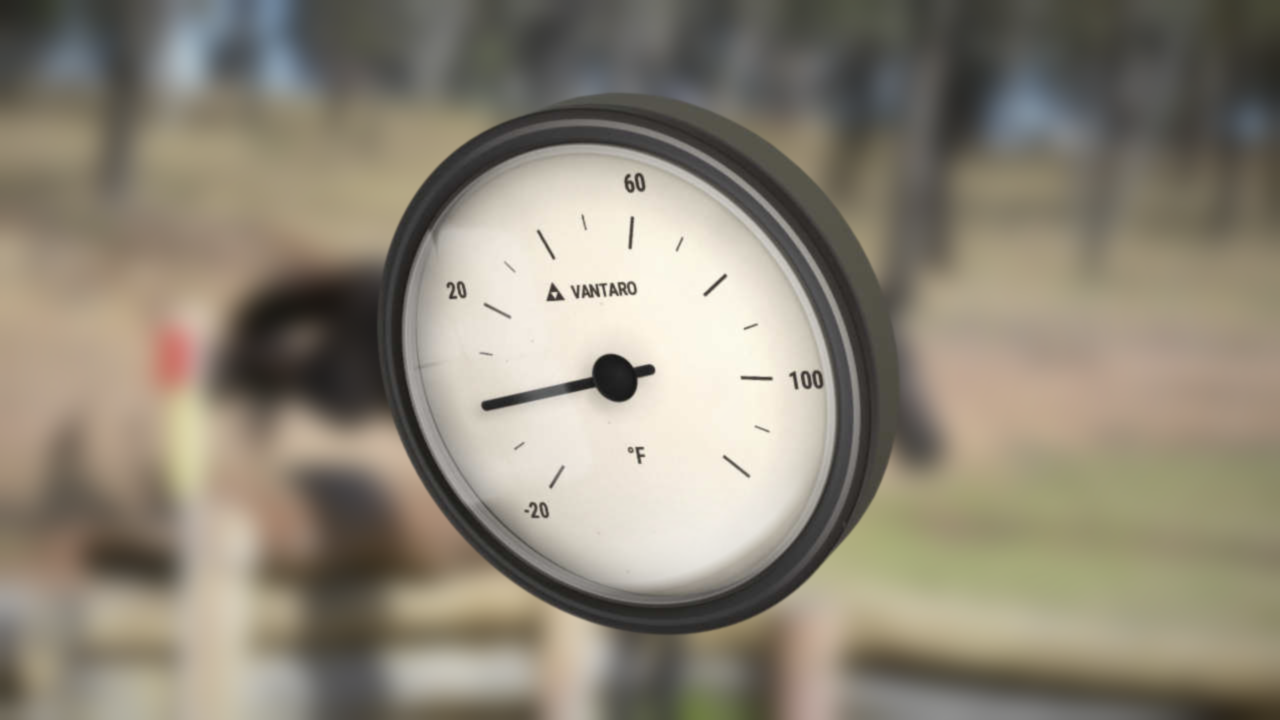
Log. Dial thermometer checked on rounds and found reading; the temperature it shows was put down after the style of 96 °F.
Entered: 0 °F
